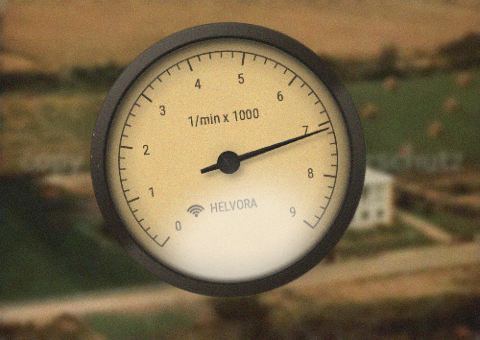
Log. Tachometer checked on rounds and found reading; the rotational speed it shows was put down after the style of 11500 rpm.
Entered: 7100 rpm
